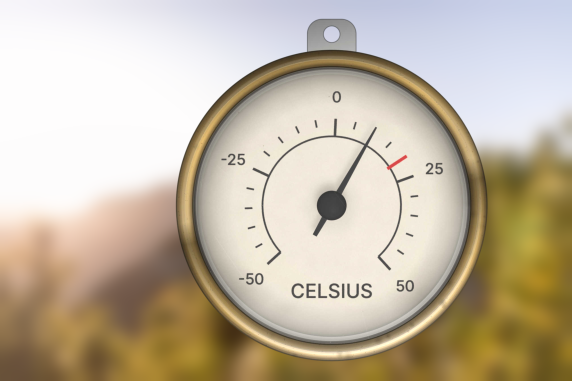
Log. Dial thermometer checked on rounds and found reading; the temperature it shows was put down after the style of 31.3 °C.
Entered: 10 °C
